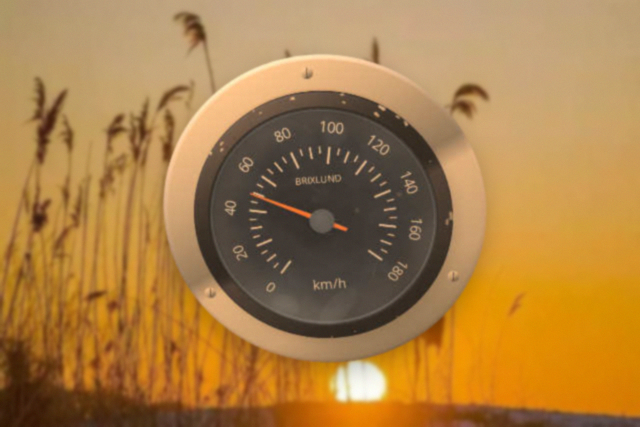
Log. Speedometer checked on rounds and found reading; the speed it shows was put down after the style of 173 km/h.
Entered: 50 km/h
